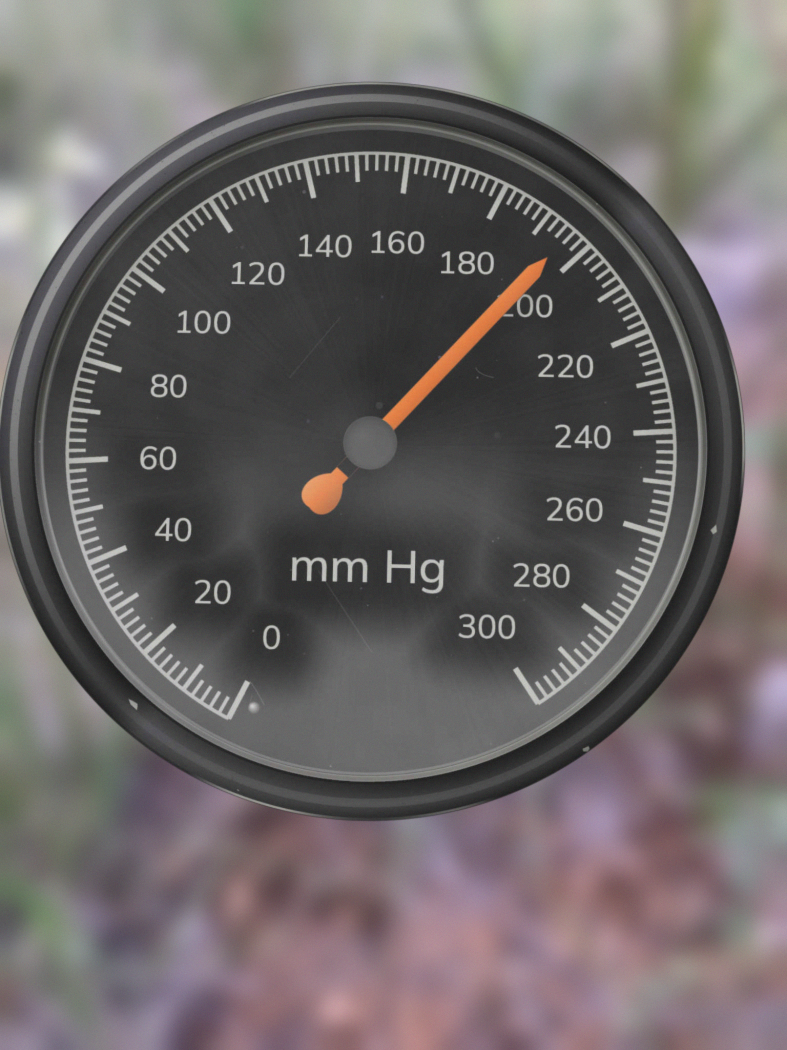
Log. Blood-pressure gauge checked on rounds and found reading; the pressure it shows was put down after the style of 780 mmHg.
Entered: 196 mmHg
